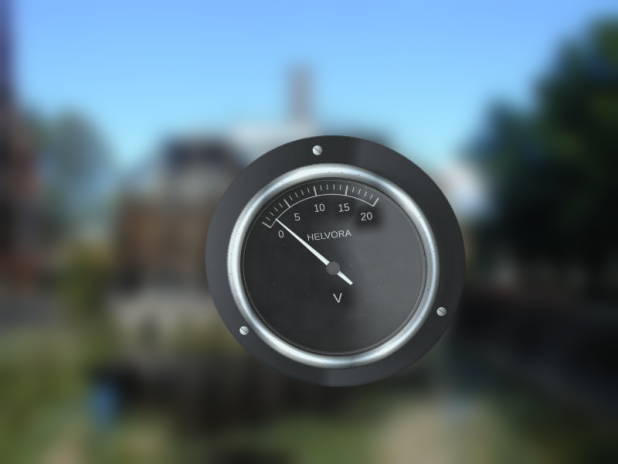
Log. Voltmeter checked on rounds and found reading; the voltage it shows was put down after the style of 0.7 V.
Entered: 2 V
